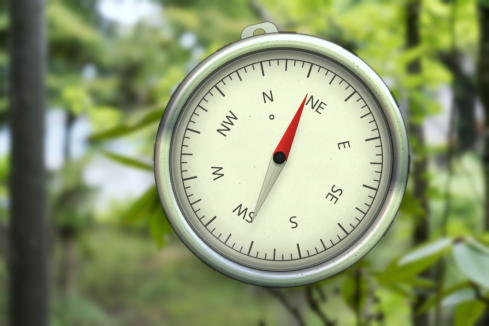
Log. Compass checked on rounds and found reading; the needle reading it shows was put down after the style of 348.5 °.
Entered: 35 °
